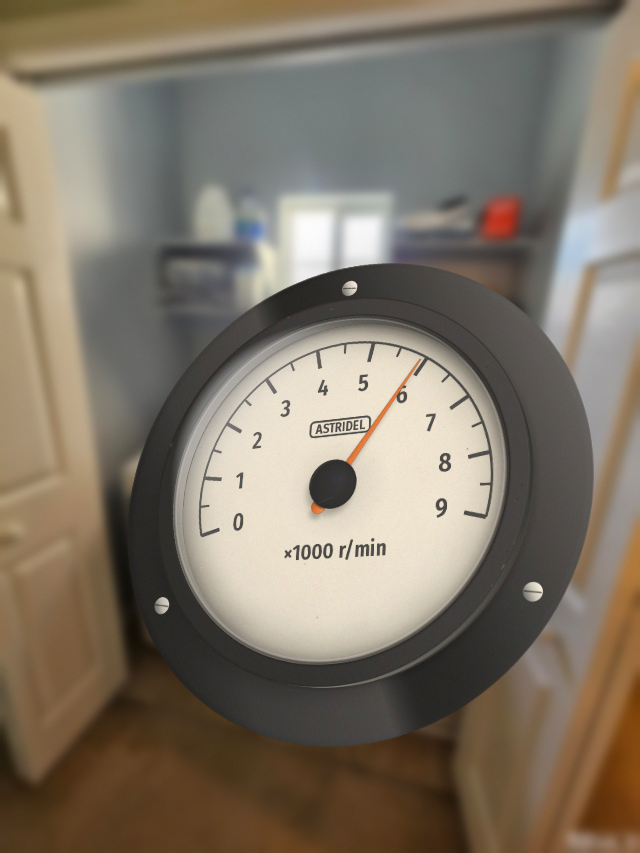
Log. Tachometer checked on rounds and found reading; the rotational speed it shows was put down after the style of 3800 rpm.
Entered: 6000 rpm
